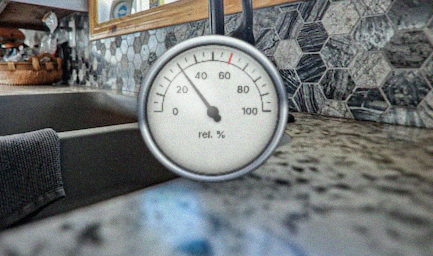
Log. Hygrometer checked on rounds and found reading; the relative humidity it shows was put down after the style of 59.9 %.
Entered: 30 %
